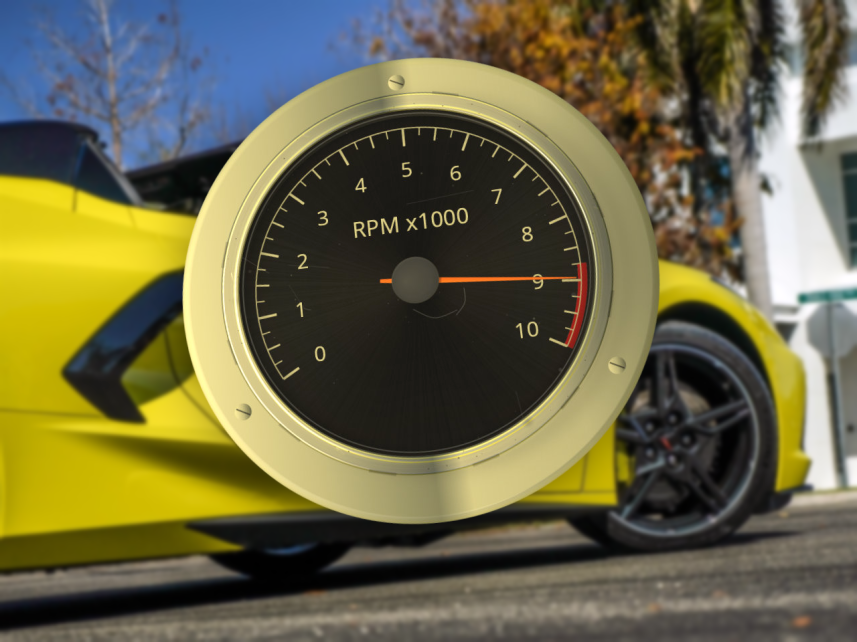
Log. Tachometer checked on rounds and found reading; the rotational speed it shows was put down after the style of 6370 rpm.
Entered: 9000 rpm
